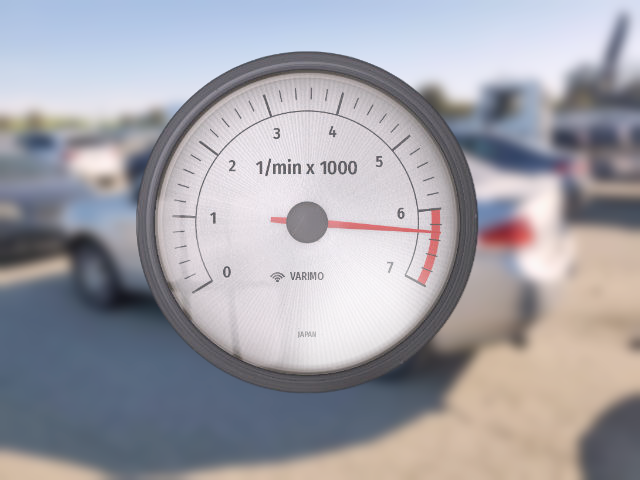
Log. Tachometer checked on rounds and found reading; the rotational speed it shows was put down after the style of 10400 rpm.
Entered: 6300 rpm
